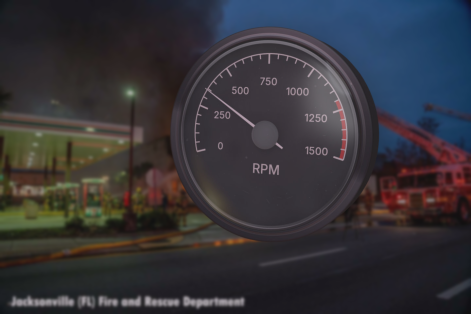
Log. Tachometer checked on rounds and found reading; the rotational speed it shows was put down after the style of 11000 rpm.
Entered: 350 rpm
